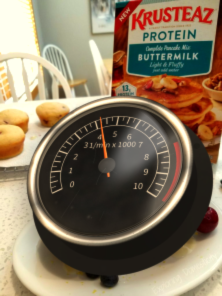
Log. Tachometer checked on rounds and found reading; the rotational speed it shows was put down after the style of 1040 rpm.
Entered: 4250 rpm
